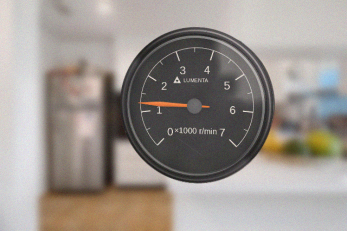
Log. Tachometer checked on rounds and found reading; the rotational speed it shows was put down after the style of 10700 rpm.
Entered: 1250 rpm
